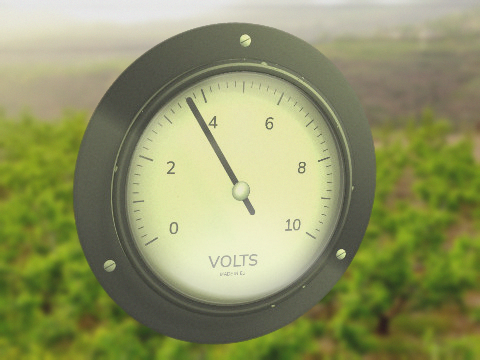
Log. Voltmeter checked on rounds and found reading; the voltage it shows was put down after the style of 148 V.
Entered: 3.6 V
